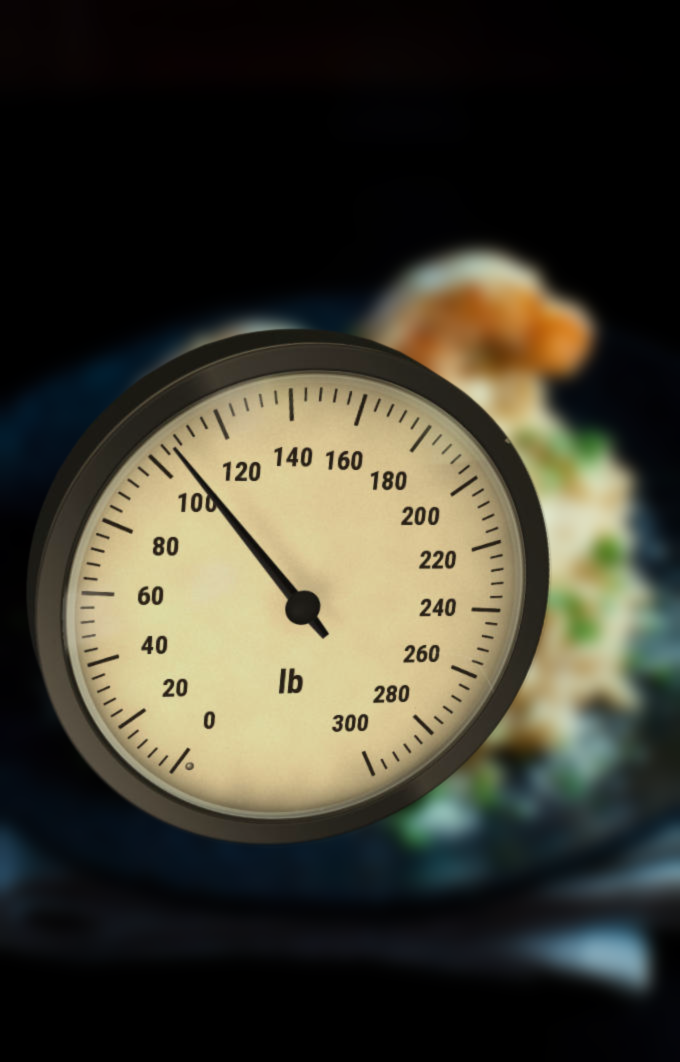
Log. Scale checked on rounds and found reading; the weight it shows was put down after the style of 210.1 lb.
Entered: 106 lb
